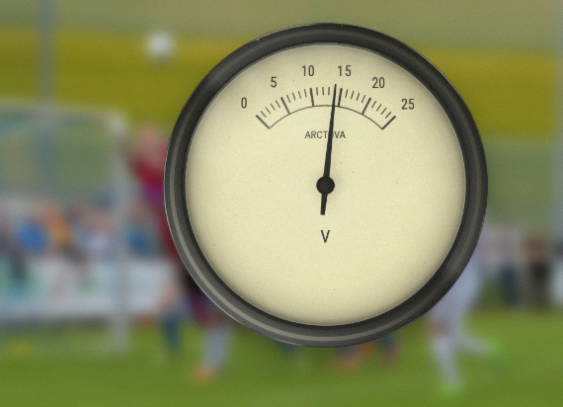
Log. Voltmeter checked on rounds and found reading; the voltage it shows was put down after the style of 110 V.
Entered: 14 V
